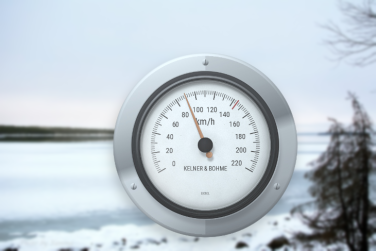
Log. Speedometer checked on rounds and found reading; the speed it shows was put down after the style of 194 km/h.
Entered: 90 km/h
